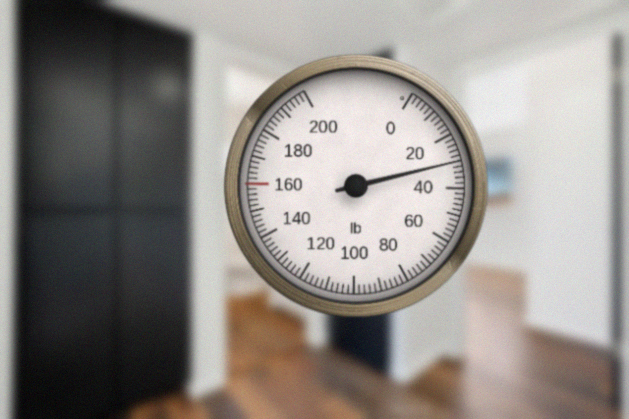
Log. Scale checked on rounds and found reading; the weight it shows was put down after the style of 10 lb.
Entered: 30 lb
